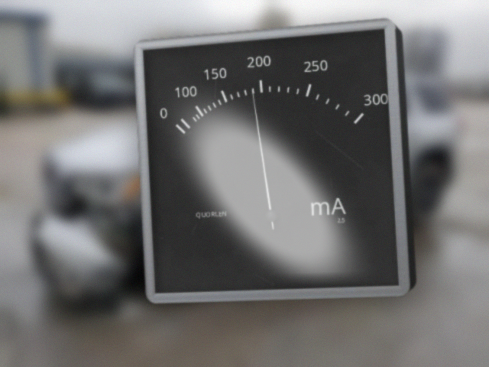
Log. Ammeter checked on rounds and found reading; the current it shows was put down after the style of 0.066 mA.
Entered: 190 mA
